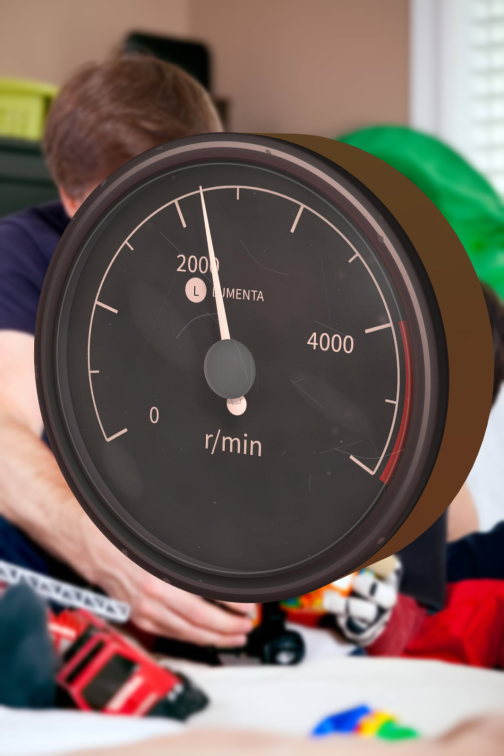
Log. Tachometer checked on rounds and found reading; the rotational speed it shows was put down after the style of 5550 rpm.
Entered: 2250 rpm
